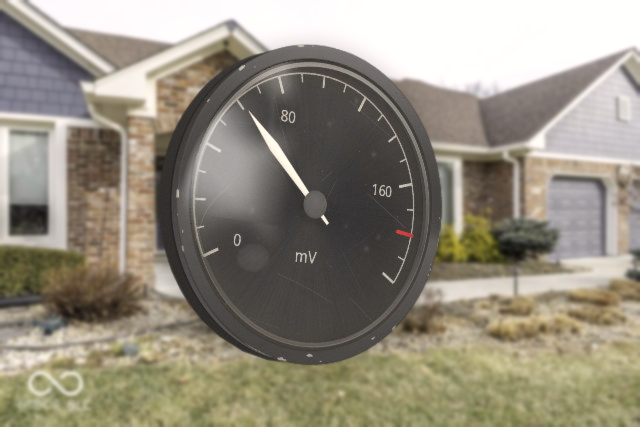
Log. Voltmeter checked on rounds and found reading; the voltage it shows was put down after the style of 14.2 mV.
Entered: 60 mV
